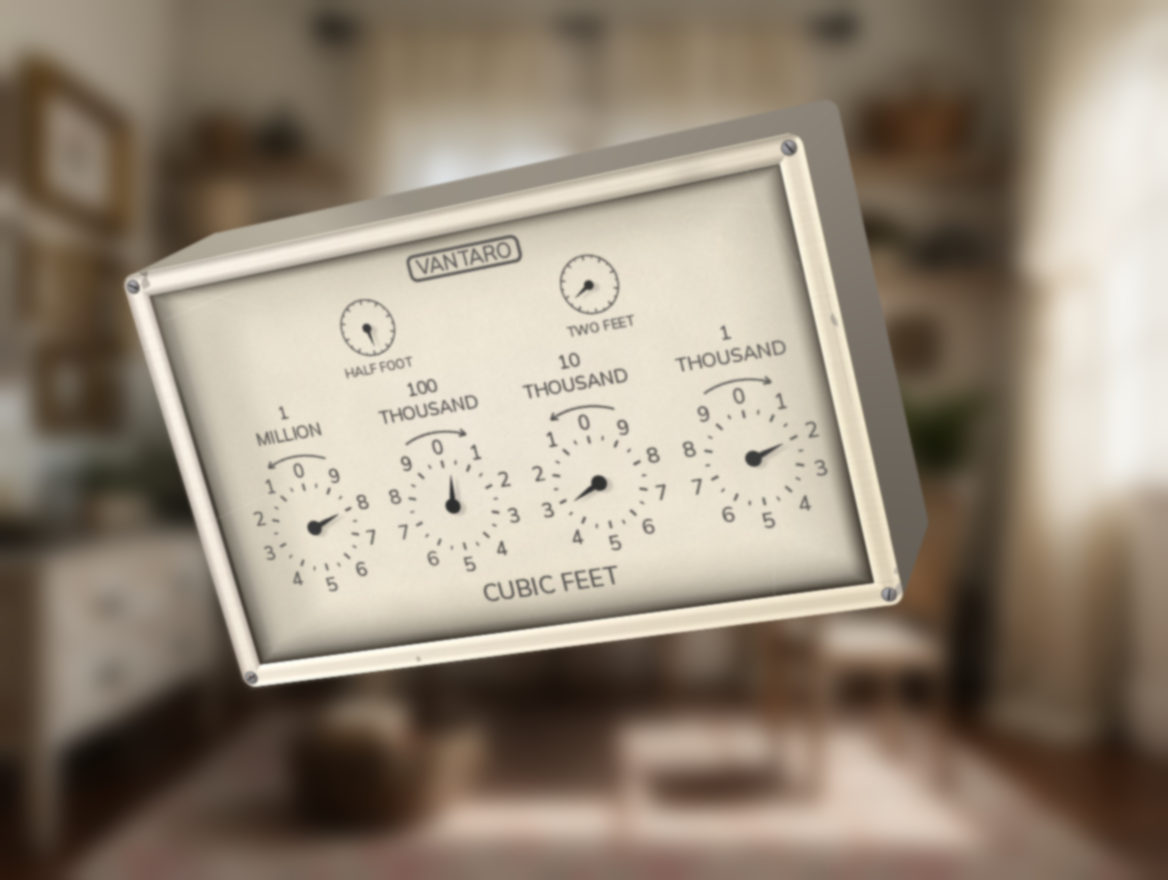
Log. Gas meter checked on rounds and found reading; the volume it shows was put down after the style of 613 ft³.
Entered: 803200 ft³
